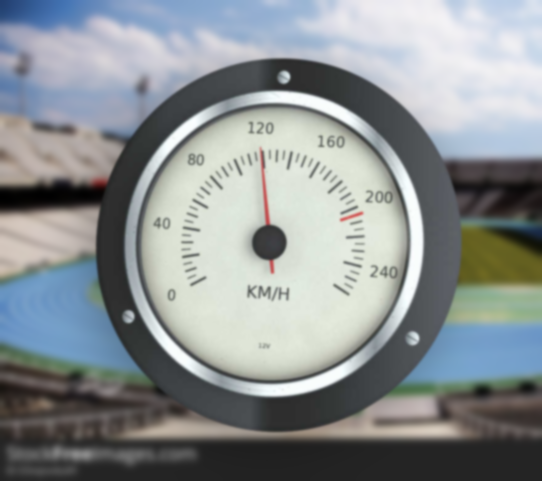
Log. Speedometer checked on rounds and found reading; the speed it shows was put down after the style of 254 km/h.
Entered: 120 km/h
